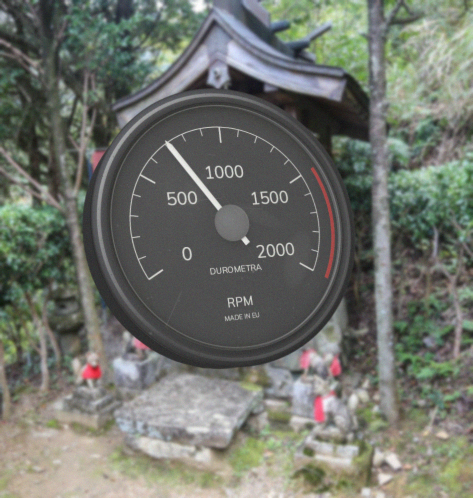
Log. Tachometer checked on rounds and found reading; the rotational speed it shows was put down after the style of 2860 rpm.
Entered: 700 rpm
